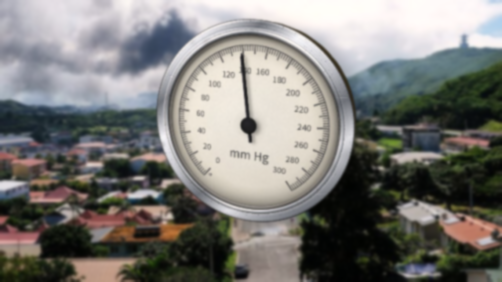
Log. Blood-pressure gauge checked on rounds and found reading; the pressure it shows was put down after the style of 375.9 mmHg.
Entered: 140 mmHg
